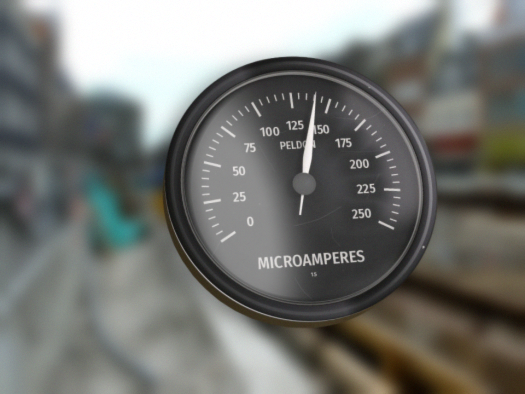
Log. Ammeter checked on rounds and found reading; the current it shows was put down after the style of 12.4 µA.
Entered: 140 µA
